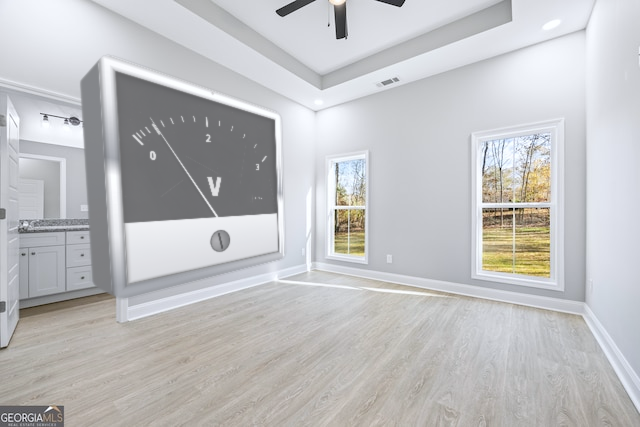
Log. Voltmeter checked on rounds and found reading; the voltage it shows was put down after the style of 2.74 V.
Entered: 1 V
